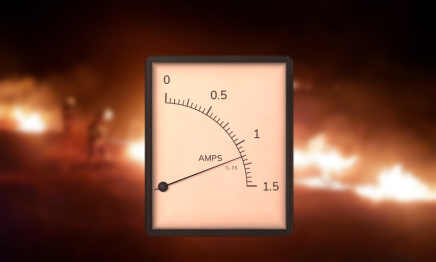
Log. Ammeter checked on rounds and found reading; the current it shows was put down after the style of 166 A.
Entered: 1.15 A
